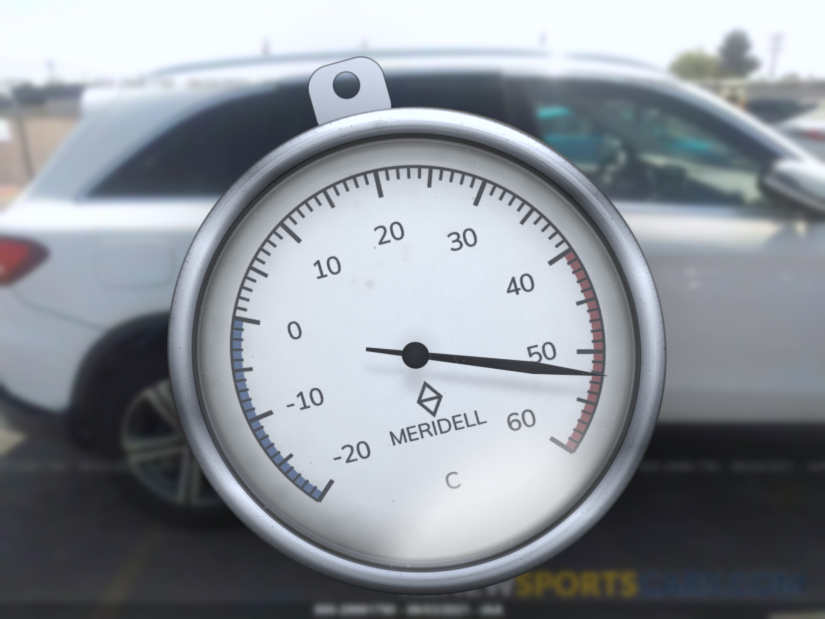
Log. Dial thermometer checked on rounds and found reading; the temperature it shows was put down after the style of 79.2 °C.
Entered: 52 °C
